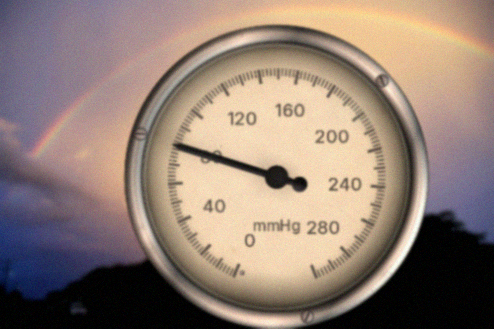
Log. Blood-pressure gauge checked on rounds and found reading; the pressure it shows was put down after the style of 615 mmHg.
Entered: 80 mmHg
